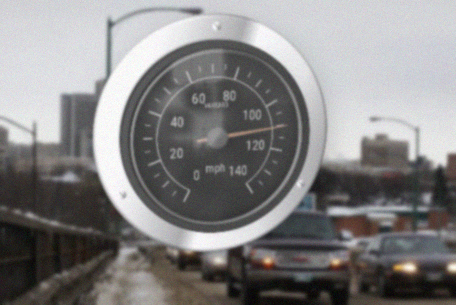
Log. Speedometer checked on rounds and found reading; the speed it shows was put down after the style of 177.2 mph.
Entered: 110 mph
